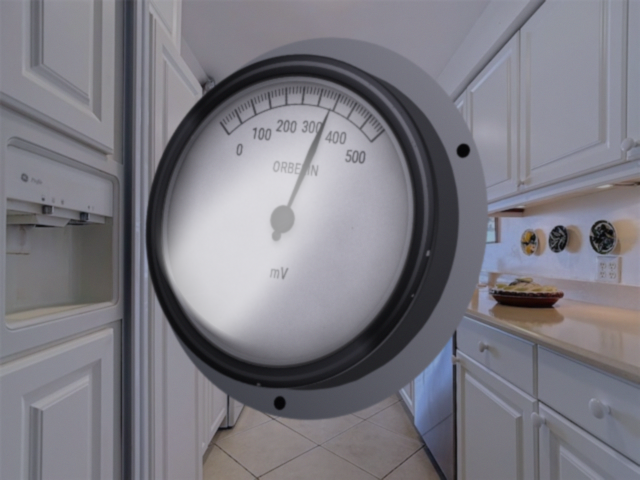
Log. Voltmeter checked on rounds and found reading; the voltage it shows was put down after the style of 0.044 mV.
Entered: 350 mV
